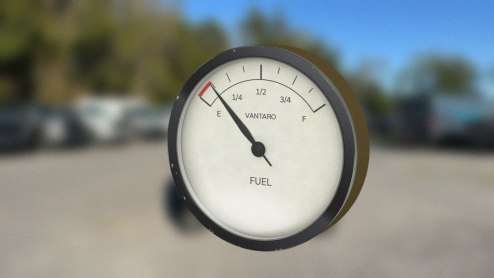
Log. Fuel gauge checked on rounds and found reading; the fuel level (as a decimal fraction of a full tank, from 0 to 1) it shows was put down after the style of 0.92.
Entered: 0.125
